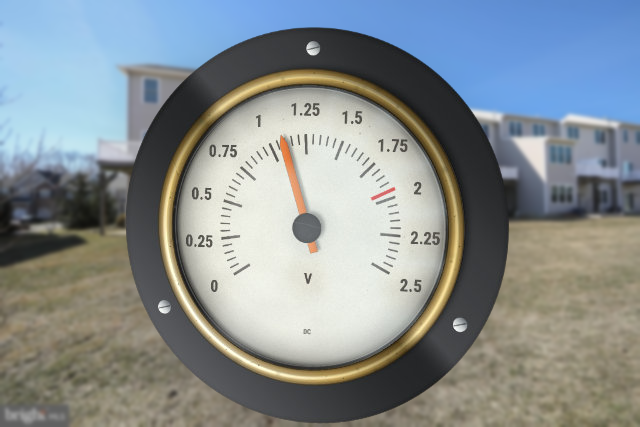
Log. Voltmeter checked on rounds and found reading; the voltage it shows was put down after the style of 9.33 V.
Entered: 1.1 V
